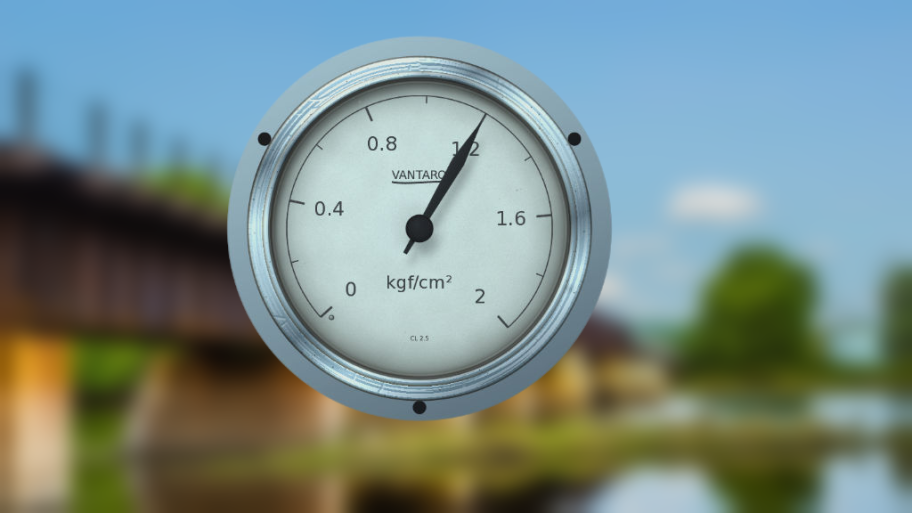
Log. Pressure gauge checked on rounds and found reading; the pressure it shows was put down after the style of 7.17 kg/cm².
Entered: 1.2 kg/cm²
